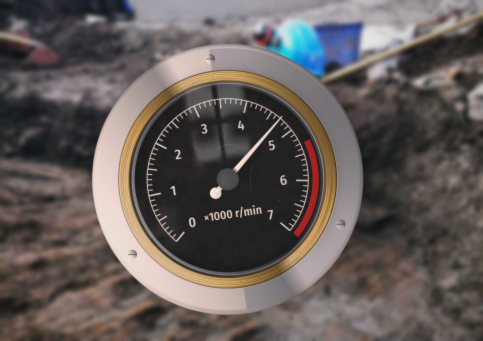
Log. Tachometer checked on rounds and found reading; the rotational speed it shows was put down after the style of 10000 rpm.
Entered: 4700 rpm
